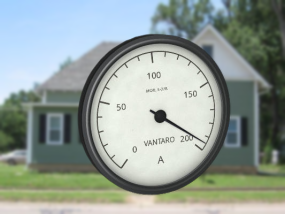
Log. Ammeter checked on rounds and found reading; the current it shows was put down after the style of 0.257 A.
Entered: 195 A
